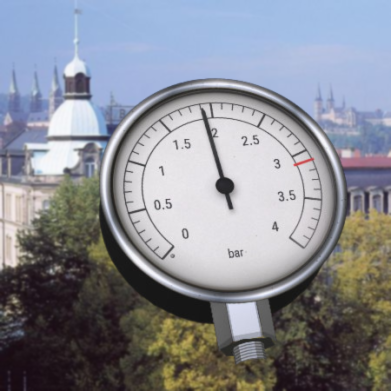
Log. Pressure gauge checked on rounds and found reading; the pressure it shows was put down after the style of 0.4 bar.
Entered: 1.9 bar
